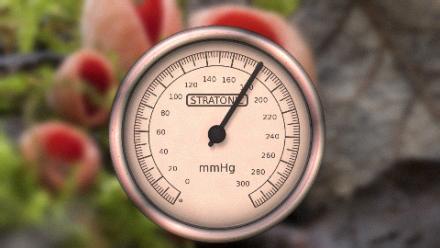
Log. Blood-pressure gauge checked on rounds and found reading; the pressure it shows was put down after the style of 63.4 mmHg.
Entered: 180 mmHg
